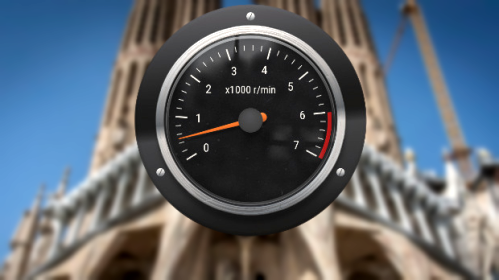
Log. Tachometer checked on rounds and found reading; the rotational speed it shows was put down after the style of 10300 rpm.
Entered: 500 rpm
